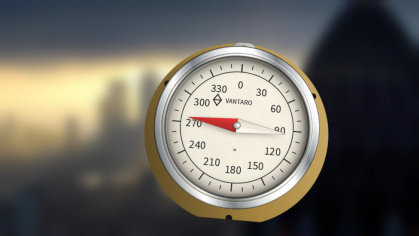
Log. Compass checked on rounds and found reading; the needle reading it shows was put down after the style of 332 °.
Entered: 275 °
